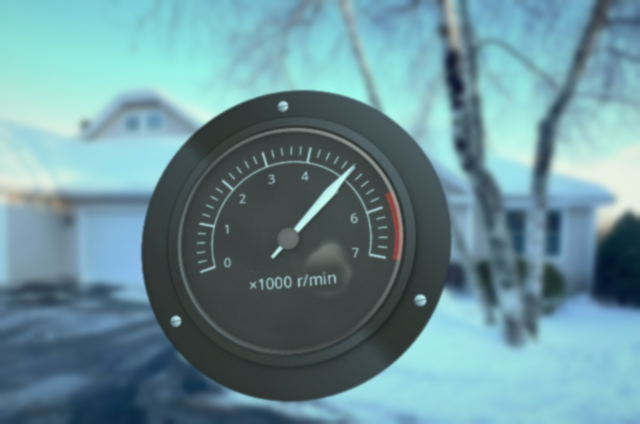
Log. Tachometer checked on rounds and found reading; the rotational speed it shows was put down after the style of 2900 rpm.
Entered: 5000 rpm
